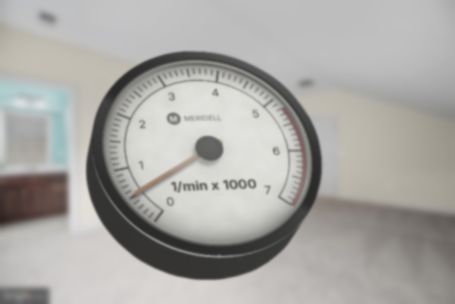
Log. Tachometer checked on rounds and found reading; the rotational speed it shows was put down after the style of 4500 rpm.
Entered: 500 rpm
